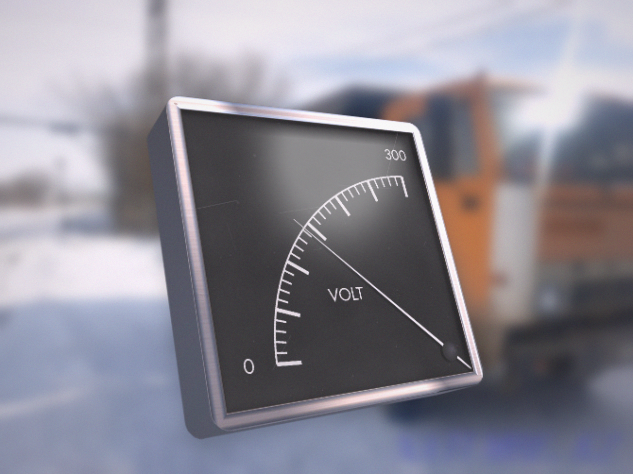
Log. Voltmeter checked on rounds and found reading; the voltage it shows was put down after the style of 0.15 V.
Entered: 140 V
